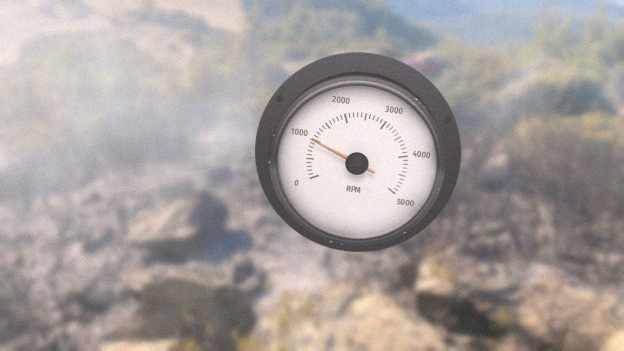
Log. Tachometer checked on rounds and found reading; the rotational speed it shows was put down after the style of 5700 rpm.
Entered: 1000 rpm
